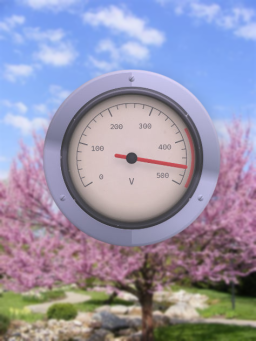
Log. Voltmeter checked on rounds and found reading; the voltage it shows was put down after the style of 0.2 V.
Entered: 460 V
